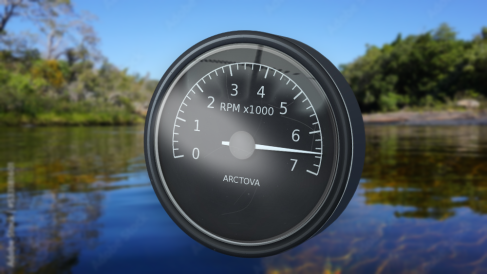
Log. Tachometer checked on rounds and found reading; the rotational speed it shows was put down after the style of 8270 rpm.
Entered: 6500 rpm
